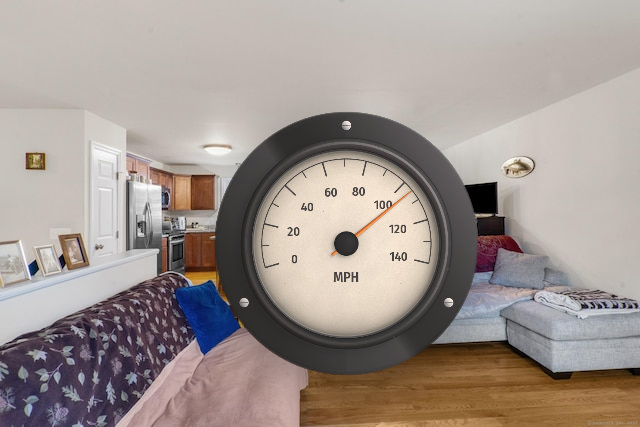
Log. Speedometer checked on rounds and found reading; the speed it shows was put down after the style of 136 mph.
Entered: 105 mph
